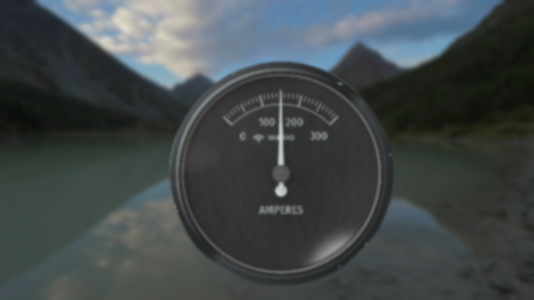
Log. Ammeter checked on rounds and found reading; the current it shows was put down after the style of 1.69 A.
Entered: 150 A
